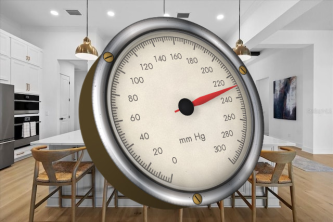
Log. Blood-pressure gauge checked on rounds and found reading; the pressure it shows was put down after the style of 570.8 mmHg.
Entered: 230 mmHg
